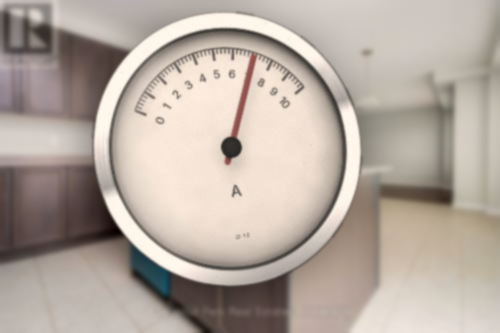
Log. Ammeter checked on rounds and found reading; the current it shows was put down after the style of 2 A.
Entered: 7 A
